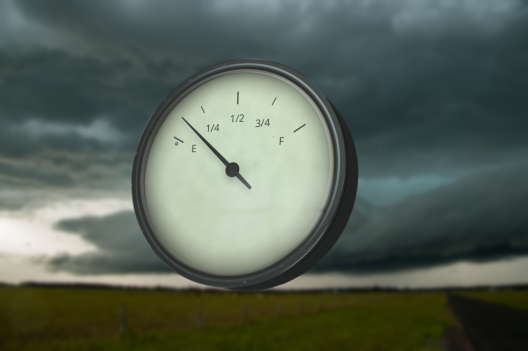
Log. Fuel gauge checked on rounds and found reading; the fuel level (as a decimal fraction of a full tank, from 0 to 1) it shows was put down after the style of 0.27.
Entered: 0.125
